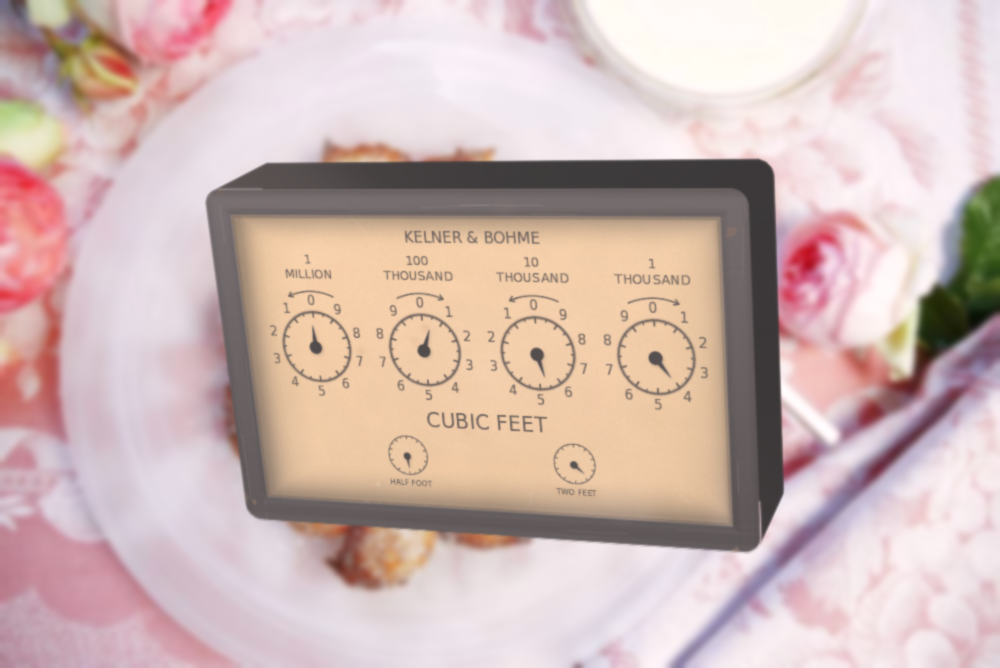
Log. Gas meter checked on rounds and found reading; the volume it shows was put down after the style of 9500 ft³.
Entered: 5400 ft³
